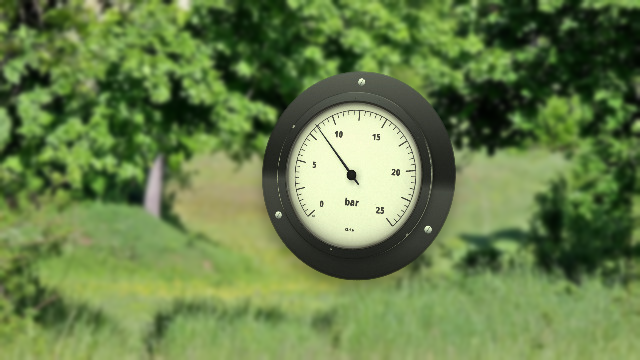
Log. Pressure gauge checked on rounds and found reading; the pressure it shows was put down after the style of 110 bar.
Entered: 8.5 bar
